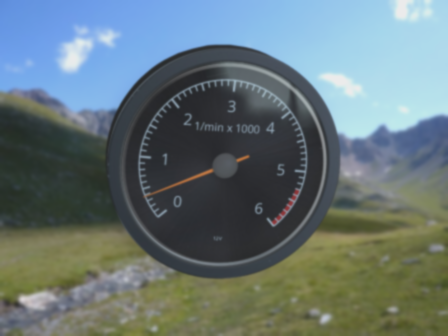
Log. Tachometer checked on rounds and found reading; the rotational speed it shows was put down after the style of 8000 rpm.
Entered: 400 rpm
